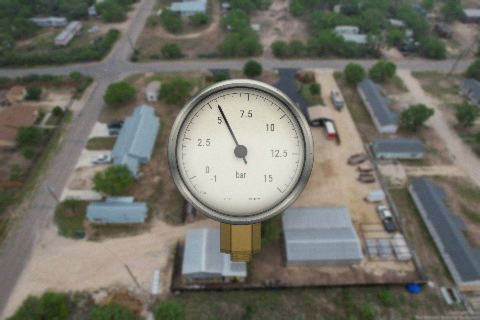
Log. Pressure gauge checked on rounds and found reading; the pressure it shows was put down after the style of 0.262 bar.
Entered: 5.5 bar
